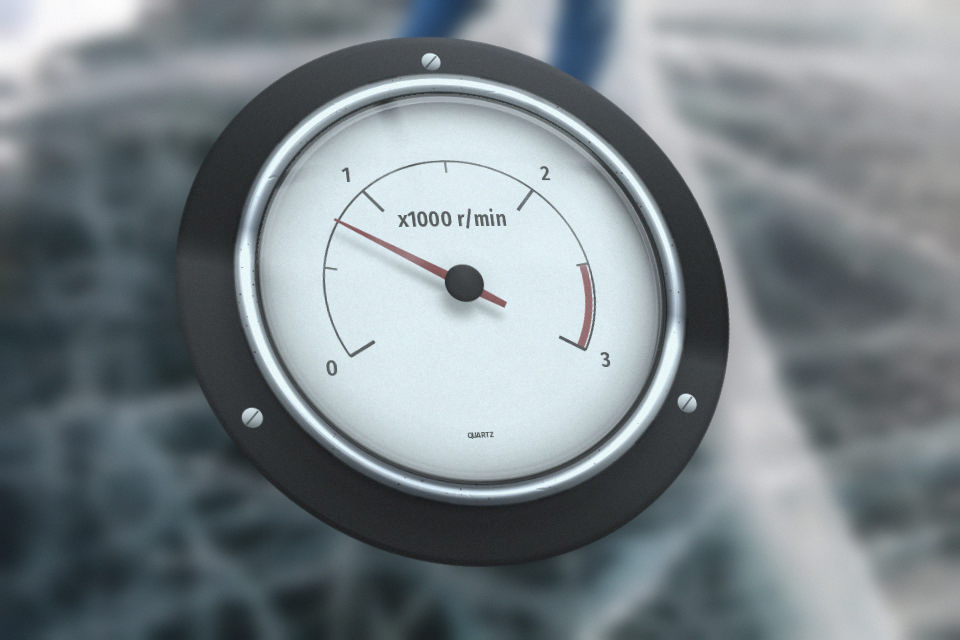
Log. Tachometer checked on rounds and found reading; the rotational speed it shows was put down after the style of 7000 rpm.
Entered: 750 rpm
